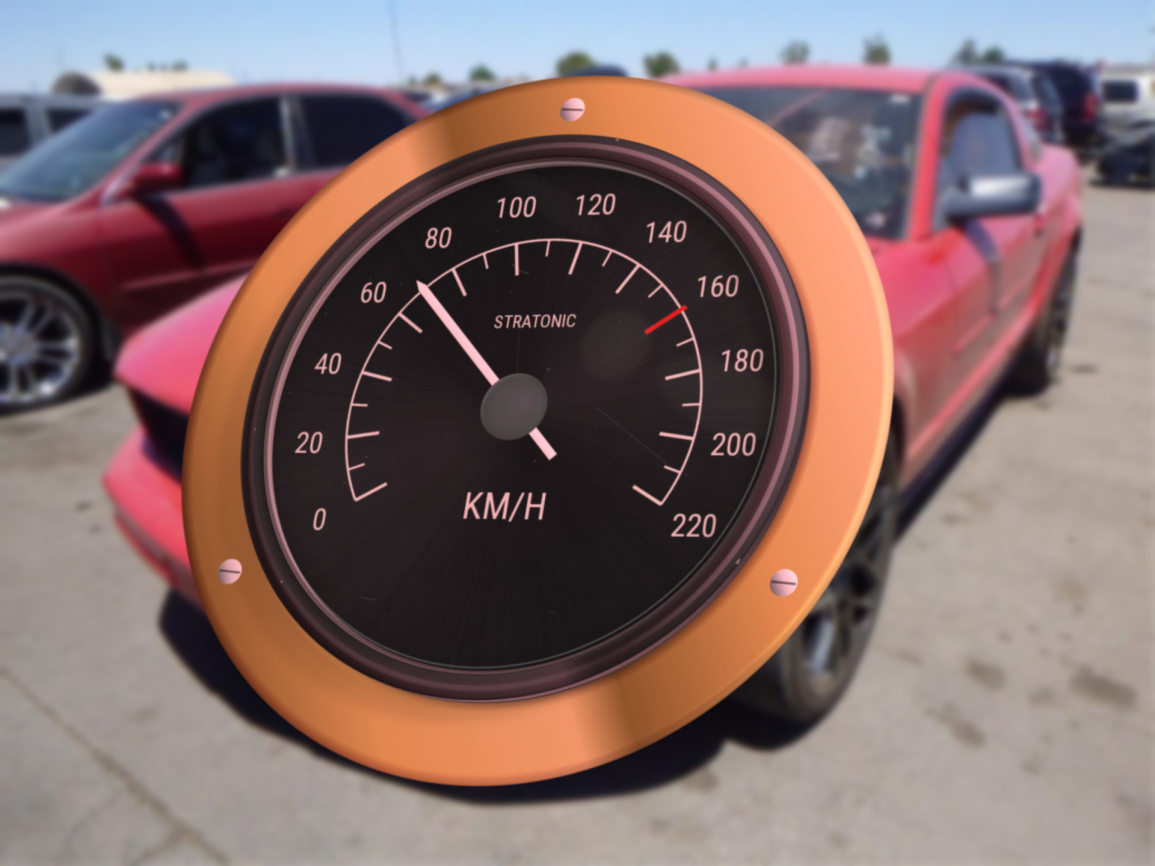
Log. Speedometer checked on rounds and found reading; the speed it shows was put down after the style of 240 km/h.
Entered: 70 km/h
